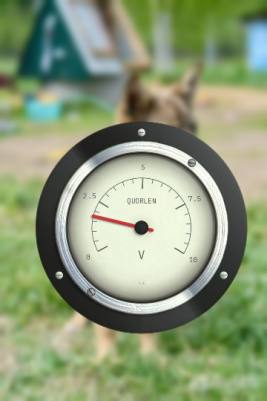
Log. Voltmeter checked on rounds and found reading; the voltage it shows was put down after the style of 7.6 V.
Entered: 1.75 V
